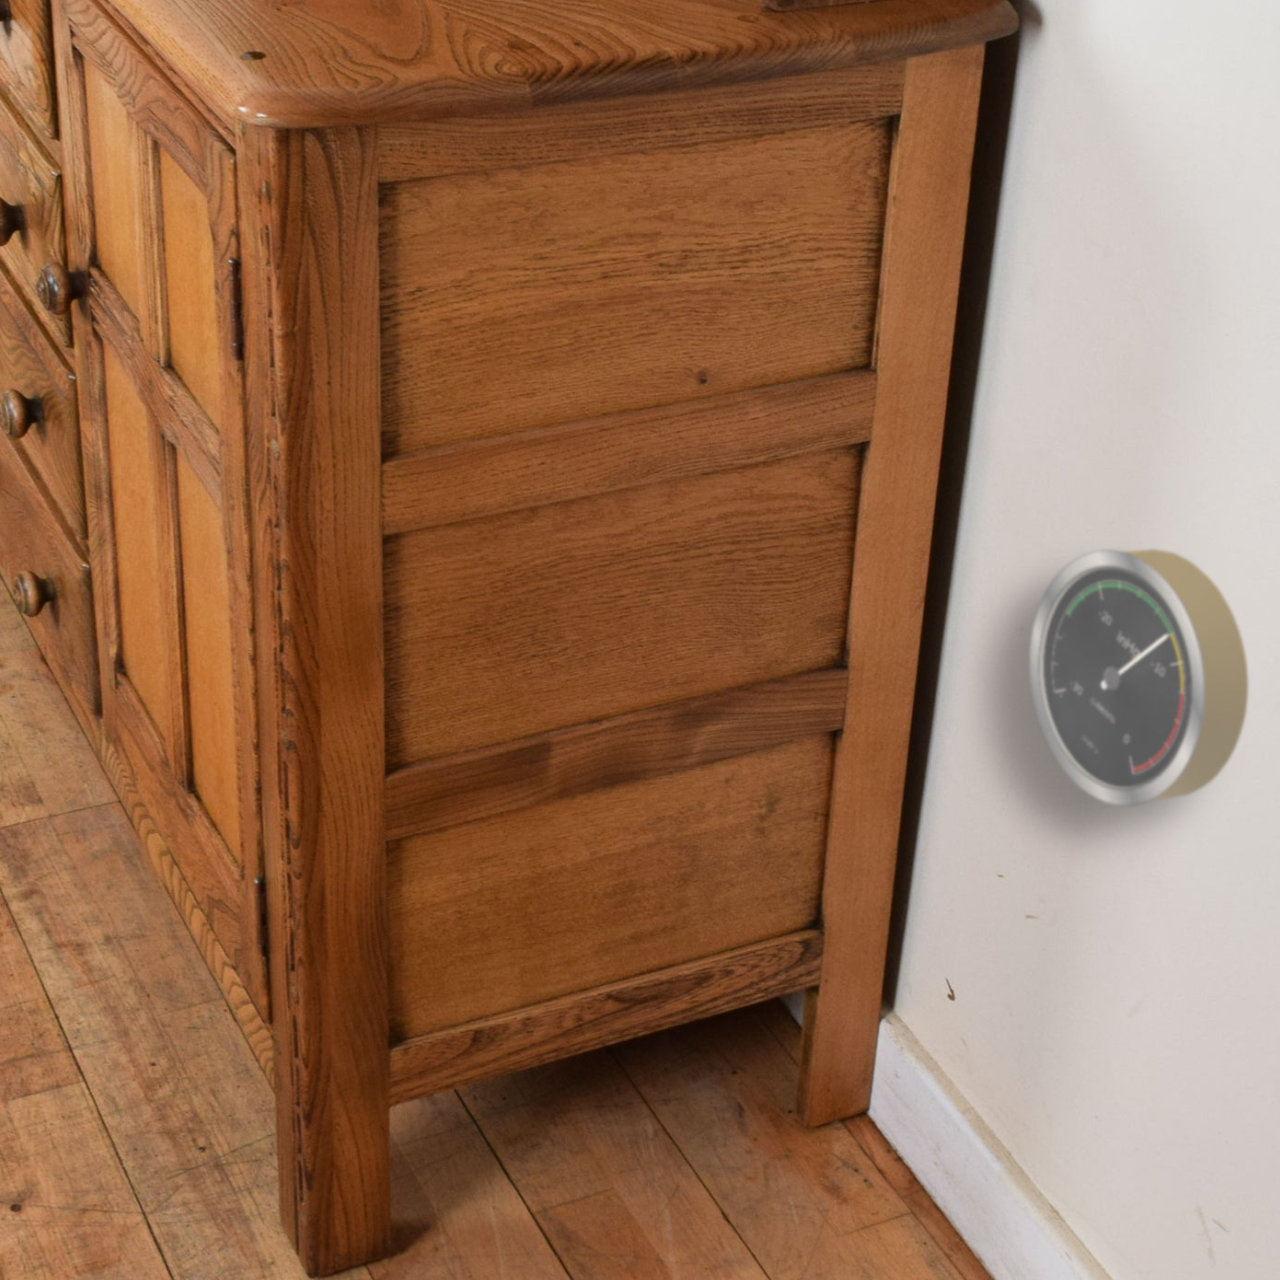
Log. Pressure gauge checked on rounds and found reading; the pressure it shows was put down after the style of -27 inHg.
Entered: -12 inHg
